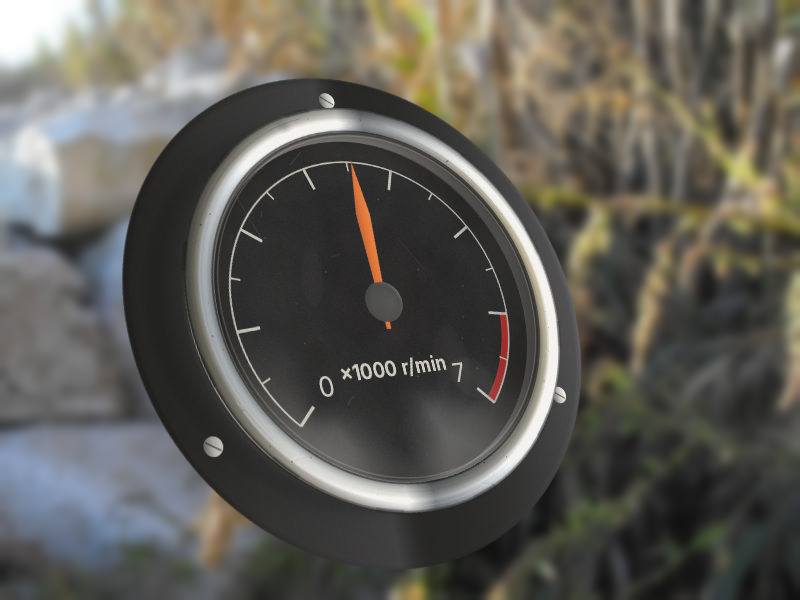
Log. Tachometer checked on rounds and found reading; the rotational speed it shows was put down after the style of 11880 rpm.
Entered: 3500 rpm
